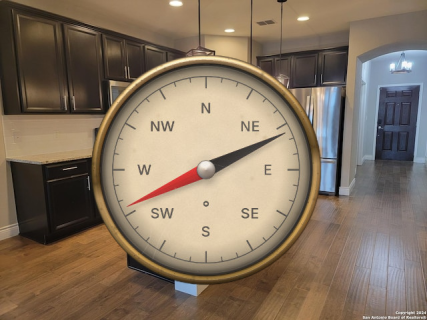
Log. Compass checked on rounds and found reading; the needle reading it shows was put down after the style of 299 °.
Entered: 245 °
